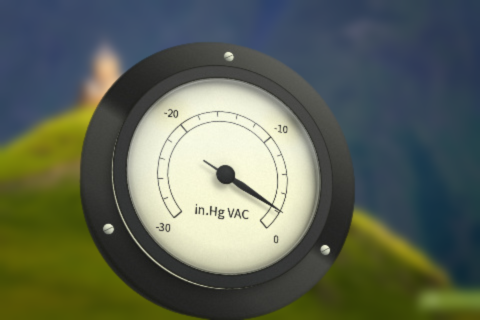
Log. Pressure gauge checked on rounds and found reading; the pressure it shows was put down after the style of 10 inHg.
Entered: -2 inHg
